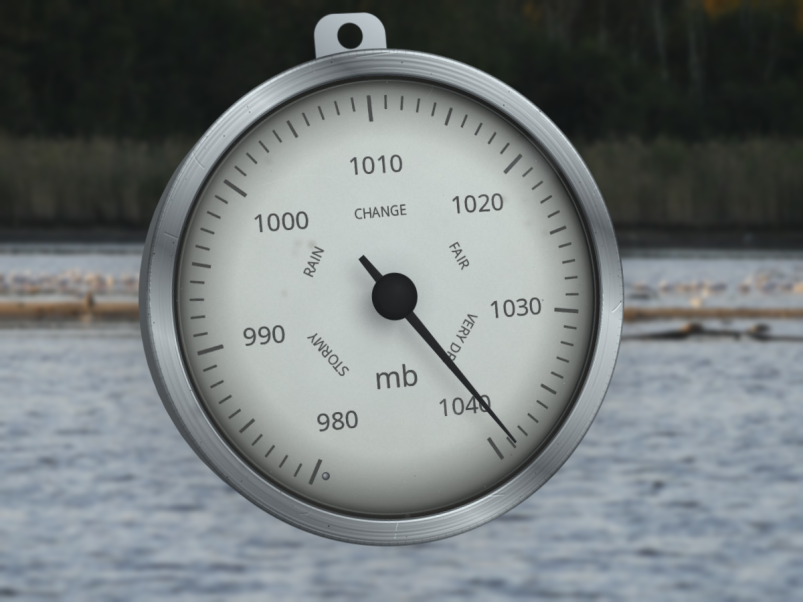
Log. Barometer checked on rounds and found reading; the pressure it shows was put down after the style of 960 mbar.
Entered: 1039 mbar
